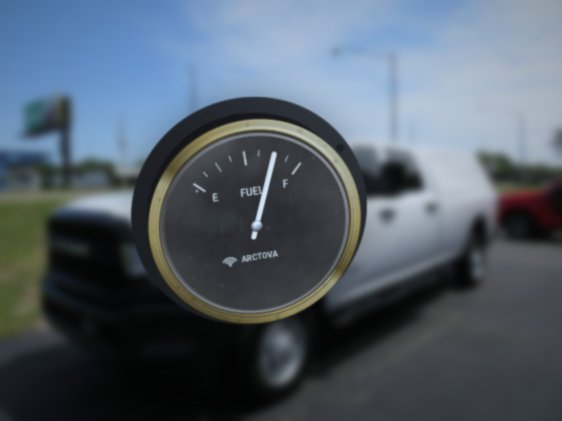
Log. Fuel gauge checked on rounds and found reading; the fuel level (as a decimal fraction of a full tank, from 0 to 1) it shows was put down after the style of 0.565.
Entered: 0.75
